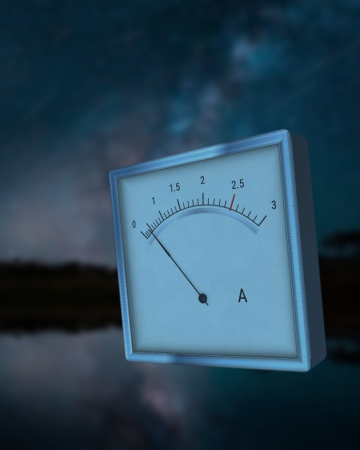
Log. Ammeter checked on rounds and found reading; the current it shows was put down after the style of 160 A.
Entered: 0.5 A
